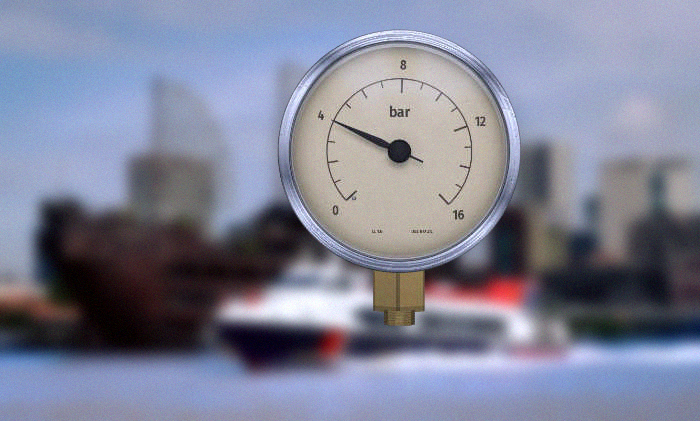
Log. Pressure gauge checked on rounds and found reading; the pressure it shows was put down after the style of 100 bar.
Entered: 4 bar
